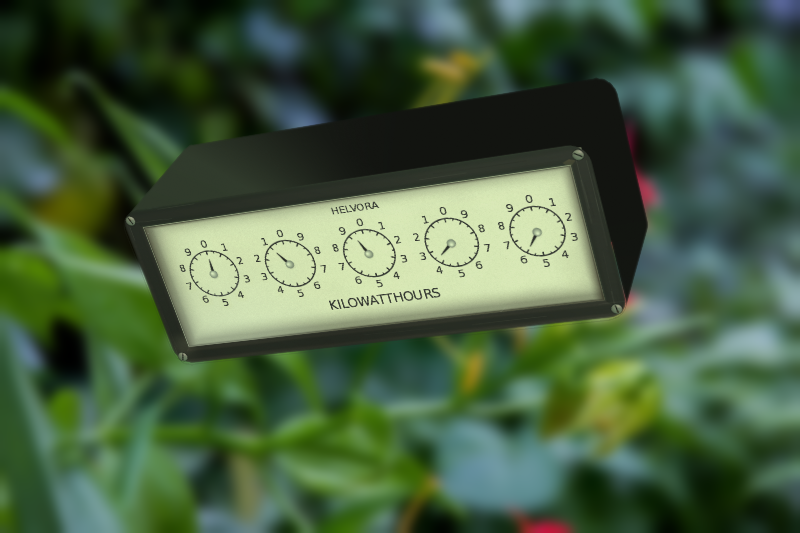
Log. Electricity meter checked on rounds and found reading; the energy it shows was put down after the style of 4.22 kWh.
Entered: 936 kWh
